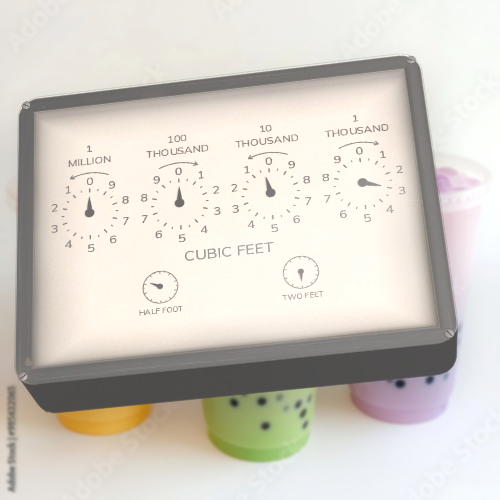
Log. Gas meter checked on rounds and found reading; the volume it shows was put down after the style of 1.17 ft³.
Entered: 300 ft³
